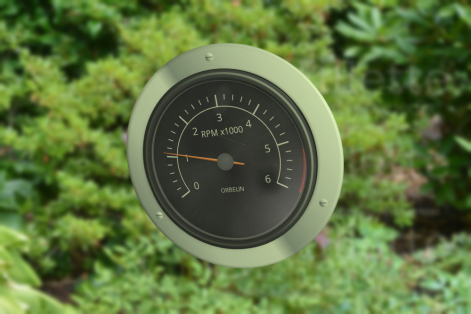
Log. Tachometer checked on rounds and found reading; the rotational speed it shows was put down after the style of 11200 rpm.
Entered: 1100 rpm
